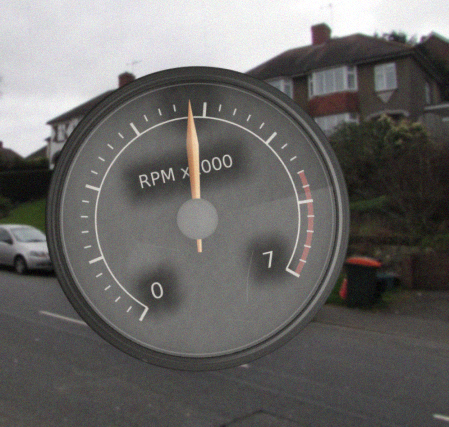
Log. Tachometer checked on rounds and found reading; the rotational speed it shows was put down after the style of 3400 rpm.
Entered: 3800 rpm
